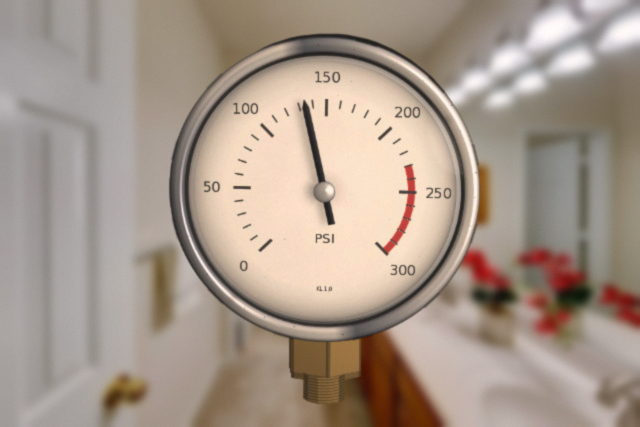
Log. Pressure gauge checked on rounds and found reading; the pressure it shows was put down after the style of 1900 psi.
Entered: 135 psi
